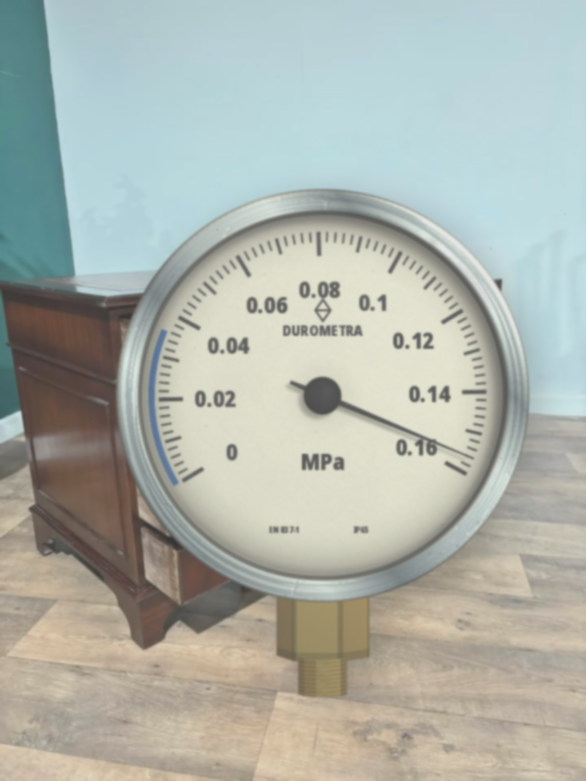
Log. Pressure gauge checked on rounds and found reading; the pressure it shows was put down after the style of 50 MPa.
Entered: 0.156 MPa
